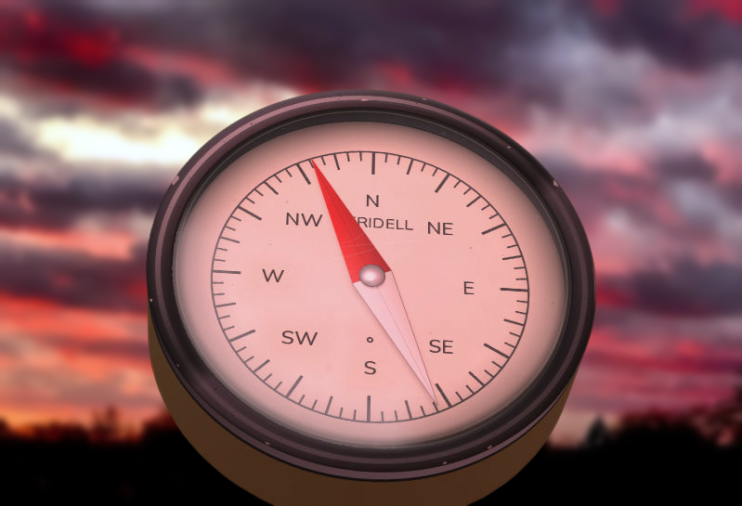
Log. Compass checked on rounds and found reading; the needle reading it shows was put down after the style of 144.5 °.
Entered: 335 °
